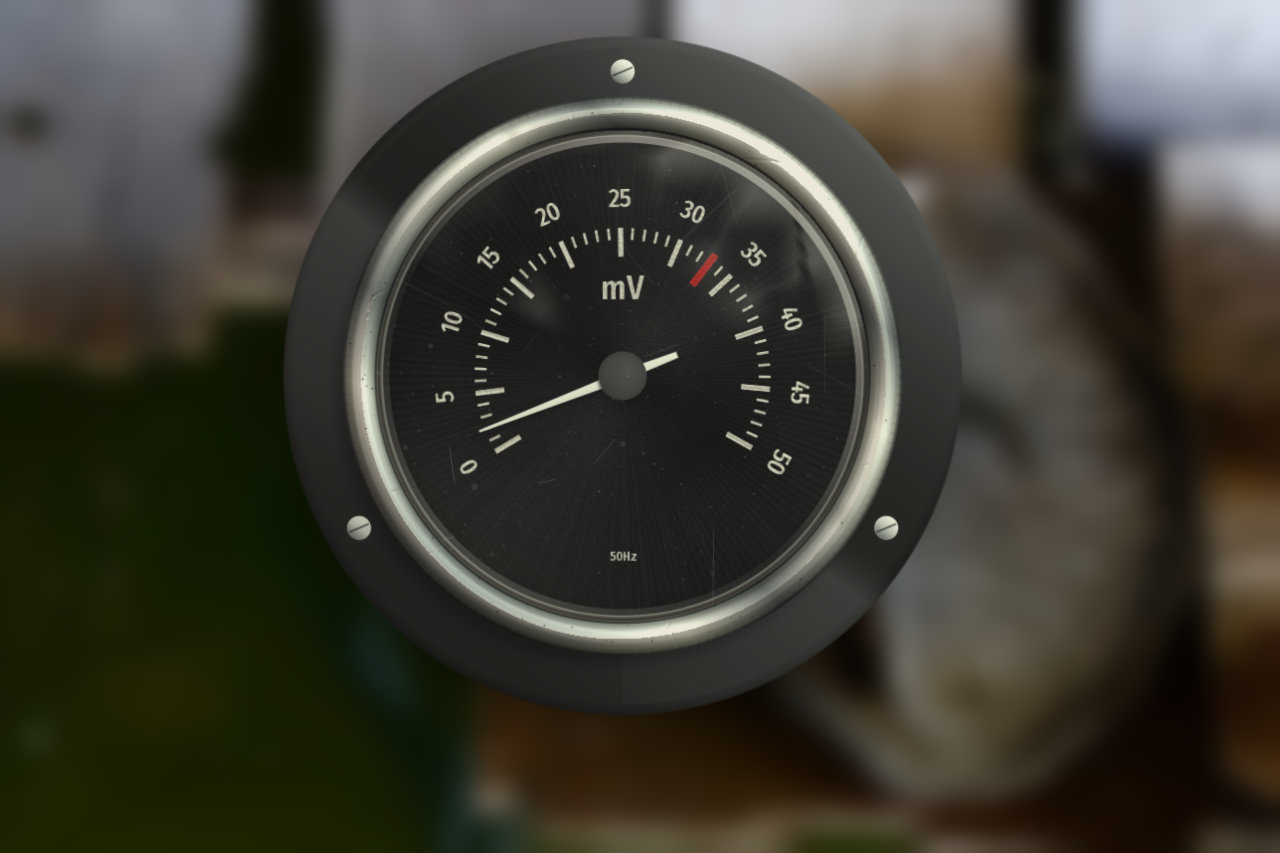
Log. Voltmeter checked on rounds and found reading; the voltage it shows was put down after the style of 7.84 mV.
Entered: 2 mV
